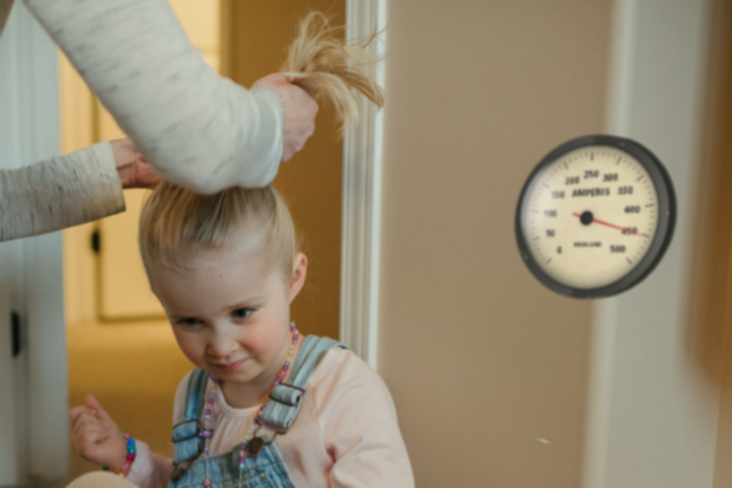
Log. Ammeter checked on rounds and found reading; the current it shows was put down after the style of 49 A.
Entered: 450 A
